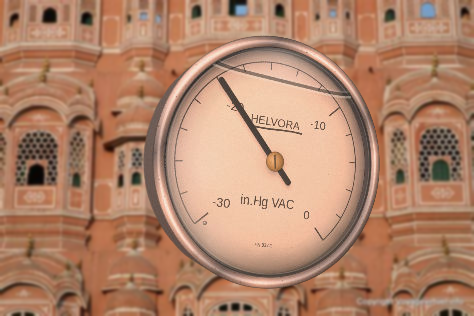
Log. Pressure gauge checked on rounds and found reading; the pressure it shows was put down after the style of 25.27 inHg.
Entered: -20 inHg
